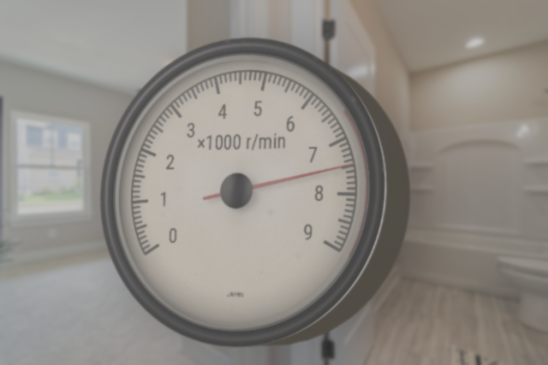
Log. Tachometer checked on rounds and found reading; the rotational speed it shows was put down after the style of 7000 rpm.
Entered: 7500 rpm
